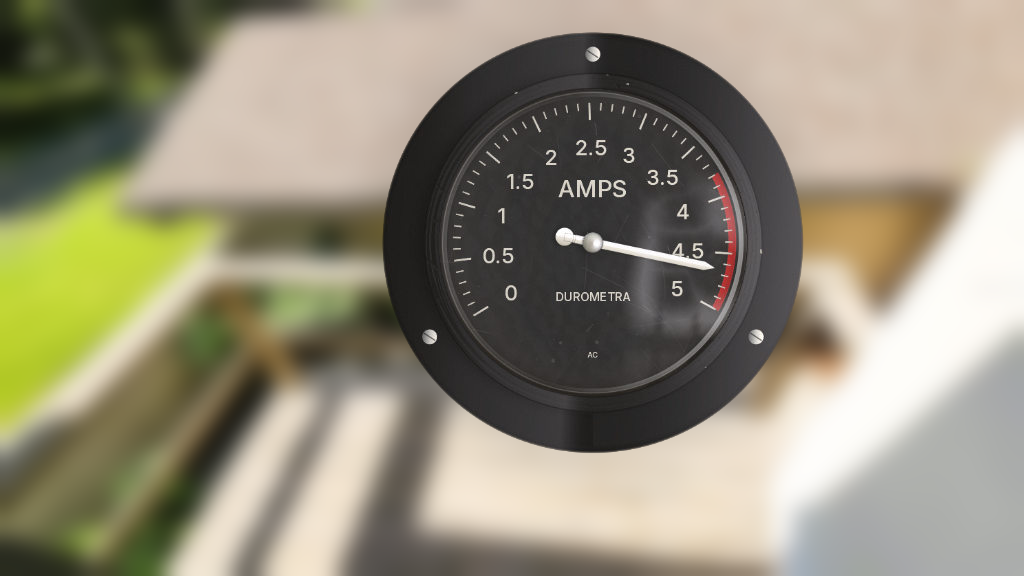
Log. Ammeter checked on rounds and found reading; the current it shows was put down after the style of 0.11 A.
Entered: 4.65 A
